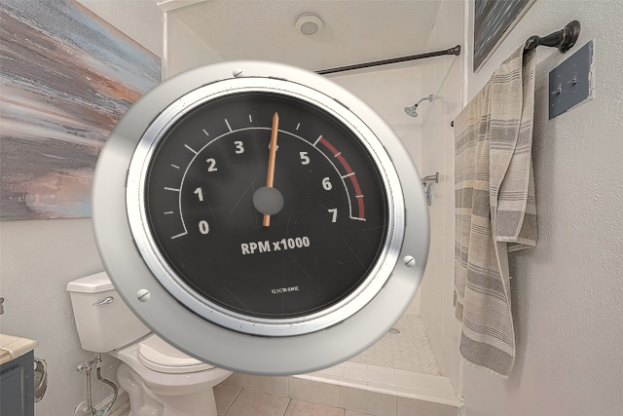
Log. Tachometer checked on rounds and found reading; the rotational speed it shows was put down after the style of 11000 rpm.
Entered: 4000 rpm
